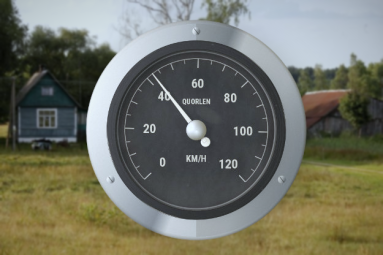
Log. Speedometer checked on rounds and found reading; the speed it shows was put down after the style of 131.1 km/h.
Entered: 42.5 km/h
